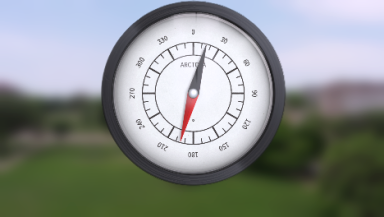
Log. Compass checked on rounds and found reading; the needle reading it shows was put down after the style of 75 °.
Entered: 195 °
